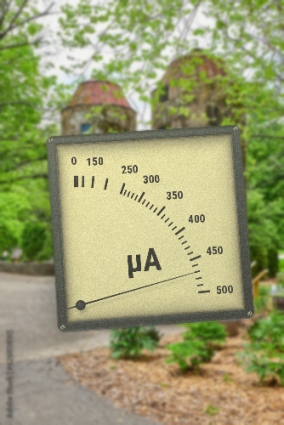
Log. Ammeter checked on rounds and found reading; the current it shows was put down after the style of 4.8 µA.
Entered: 470 µA
